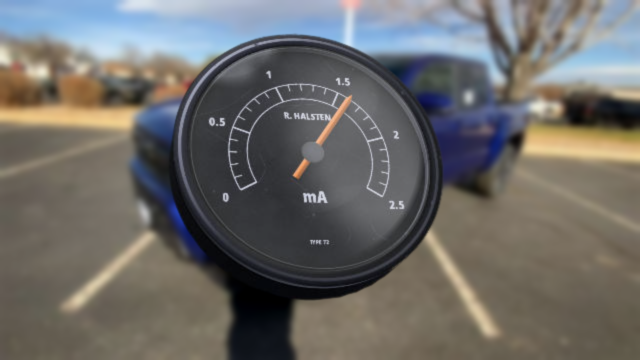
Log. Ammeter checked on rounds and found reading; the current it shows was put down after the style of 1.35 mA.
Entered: 1.6 mA
